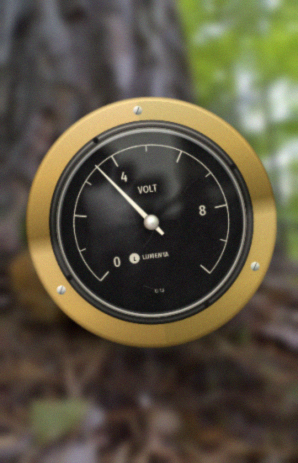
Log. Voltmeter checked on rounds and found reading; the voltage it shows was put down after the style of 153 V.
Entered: 3.5 V
